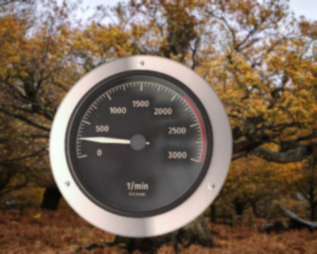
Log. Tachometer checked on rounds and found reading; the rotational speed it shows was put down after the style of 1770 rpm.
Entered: 250 rpm
